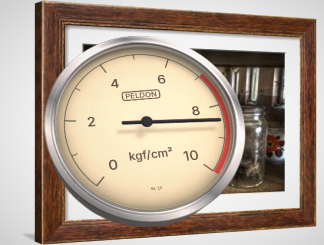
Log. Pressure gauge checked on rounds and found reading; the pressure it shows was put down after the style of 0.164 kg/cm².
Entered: 8.5 kg/cm²
